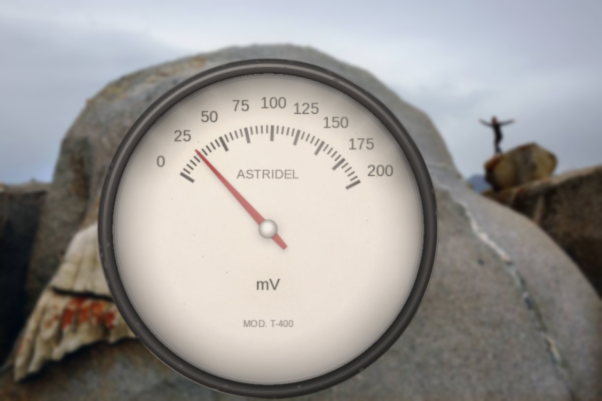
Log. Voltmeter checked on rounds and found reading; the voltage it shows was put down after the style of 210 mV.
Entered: 25 mV
